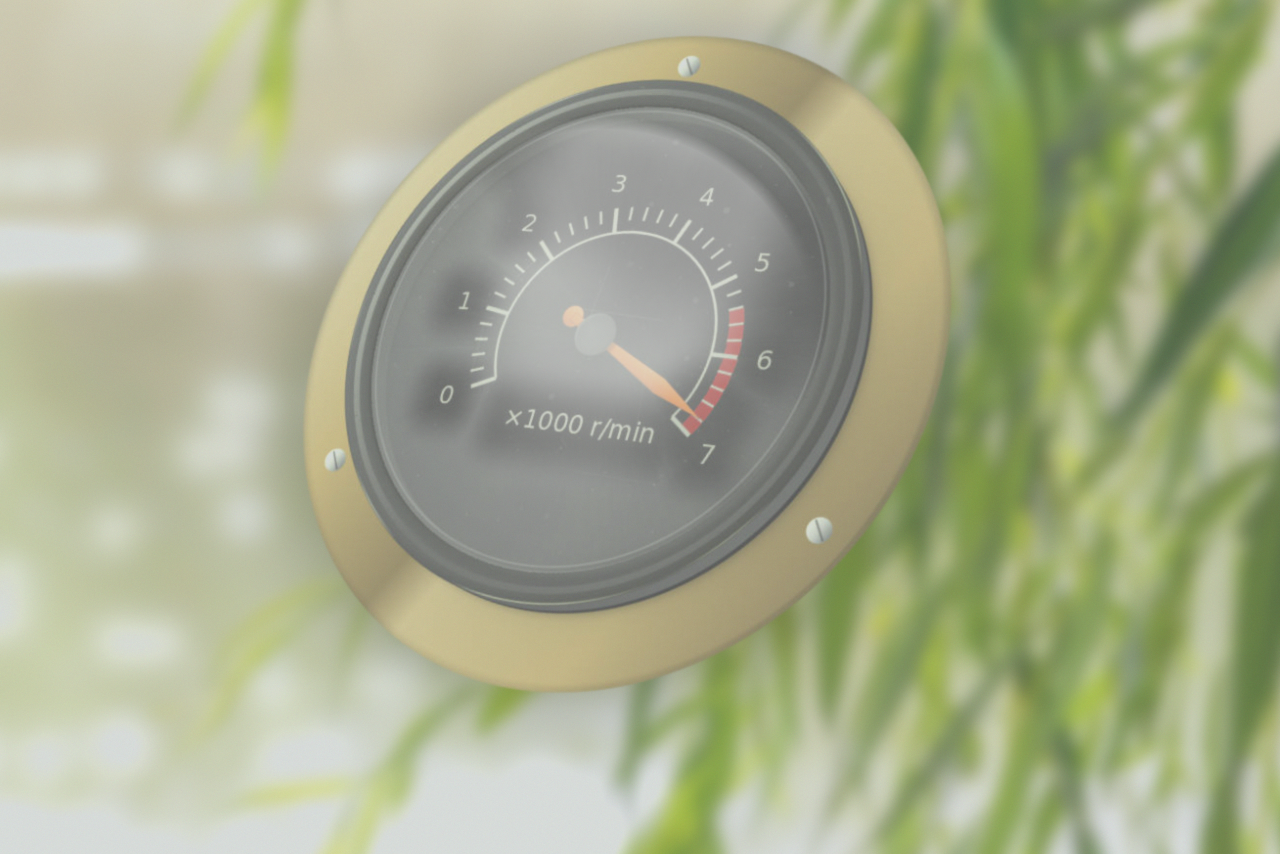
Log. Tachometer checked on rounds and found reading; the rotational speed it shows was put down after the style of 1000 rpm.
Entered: 6800 rpm
